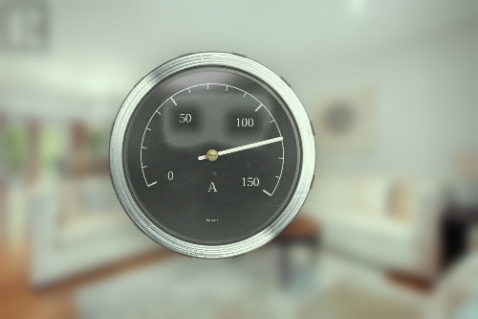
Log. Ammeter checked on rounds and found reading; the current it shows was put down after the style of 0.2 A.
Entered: 120 A
